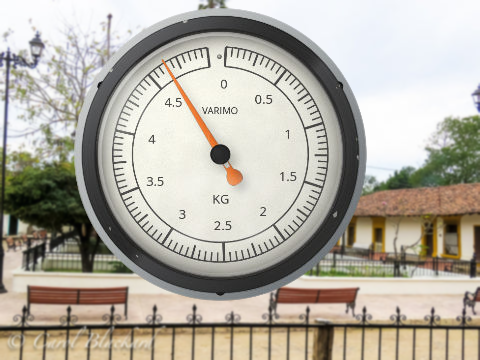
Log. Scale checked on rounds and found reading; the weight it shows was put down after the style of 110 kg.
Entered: 4.65 kg
